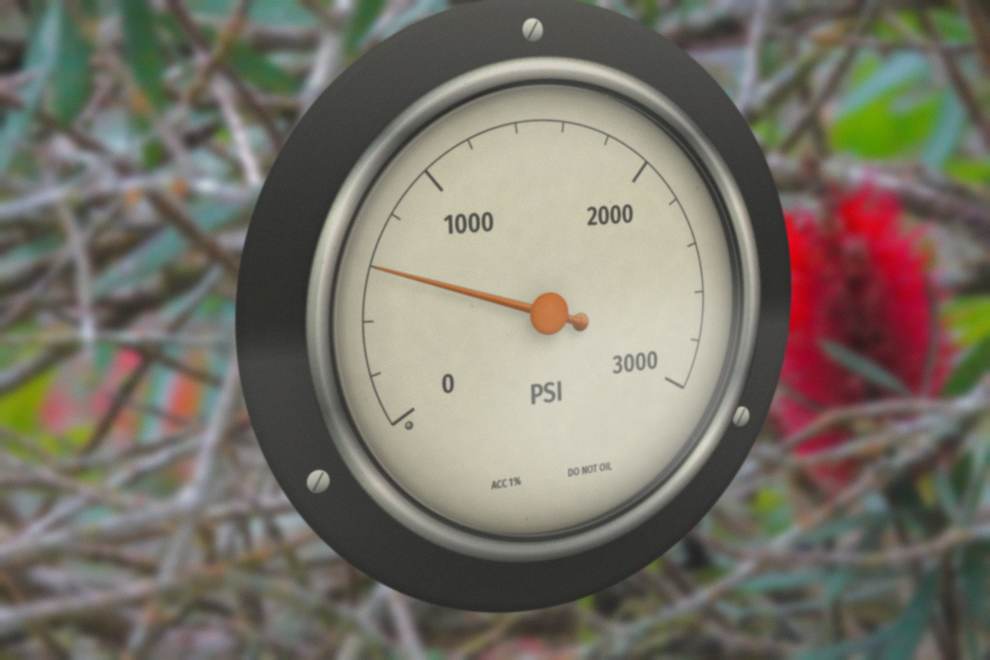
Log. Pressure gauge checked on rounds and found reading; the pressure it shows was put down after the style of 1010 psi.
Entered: 600 psi
